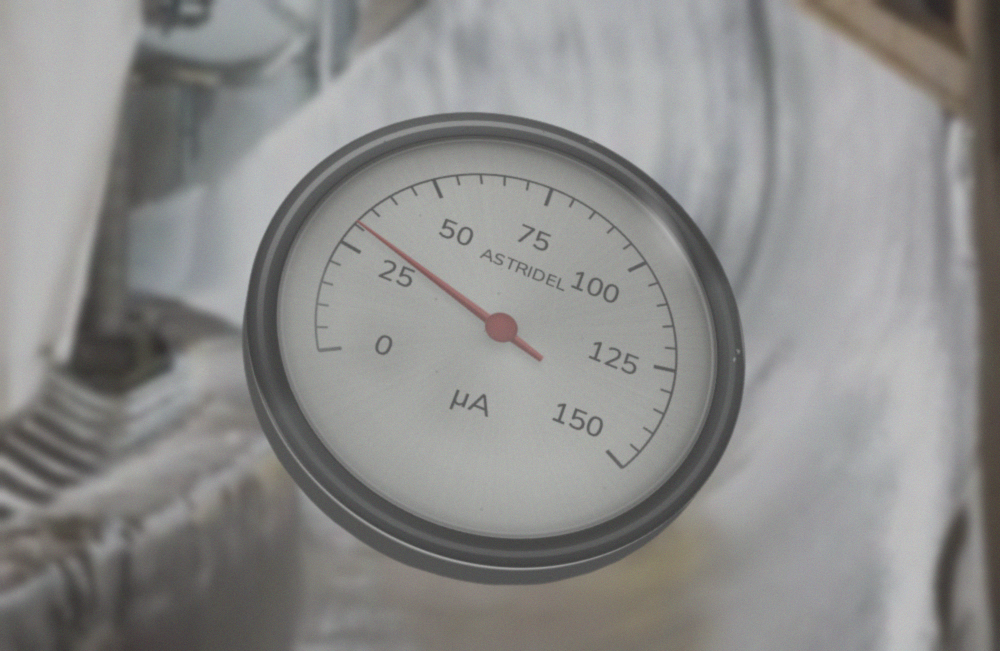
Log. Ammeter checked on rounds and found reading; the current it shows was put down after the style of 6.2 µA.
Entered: 30 µA
